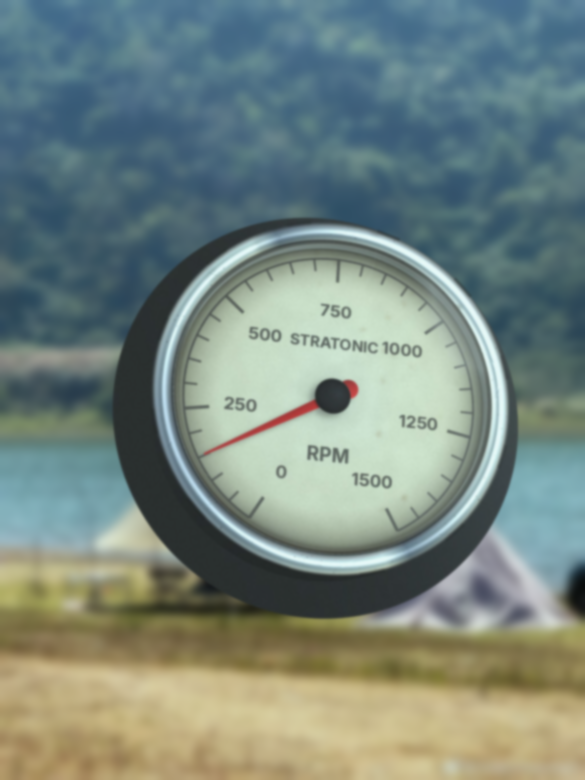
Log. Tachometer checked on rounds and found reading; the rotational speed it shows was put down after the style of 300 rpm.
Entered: 150 rpm
